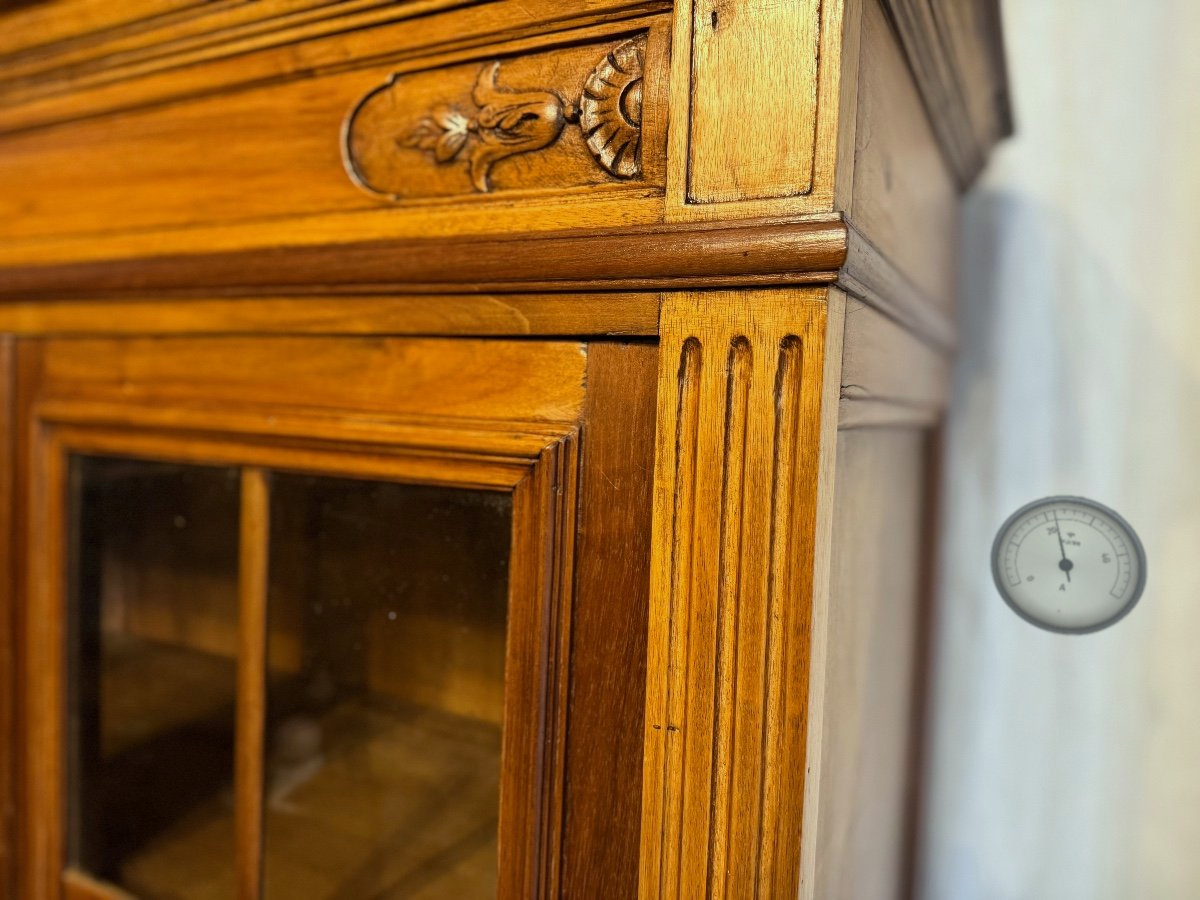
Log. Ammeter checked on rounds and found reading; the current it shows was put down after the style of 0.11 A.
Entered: 22 A
